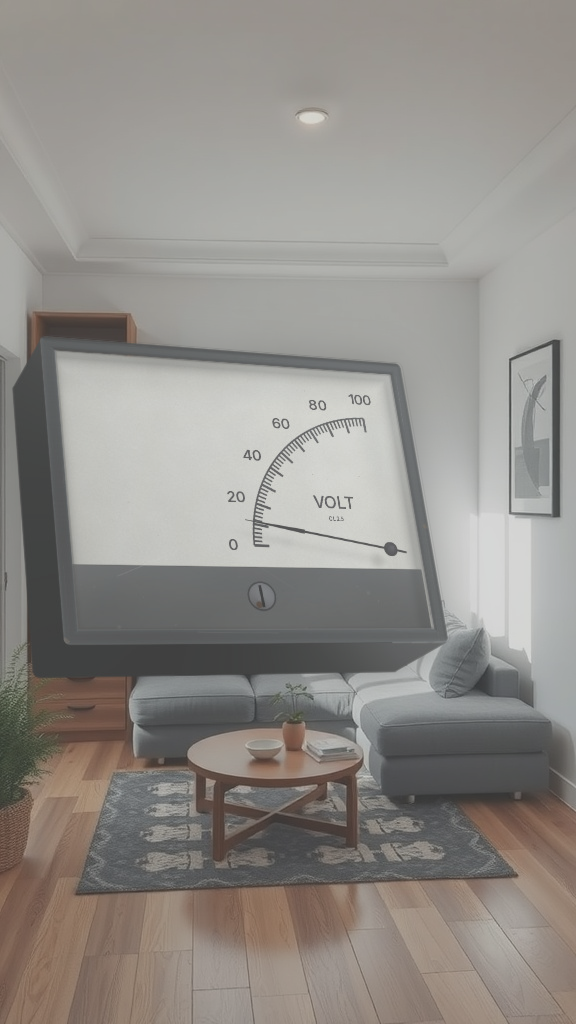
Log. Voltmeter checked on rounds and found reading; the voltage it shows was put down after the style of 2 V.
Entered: 10 V
